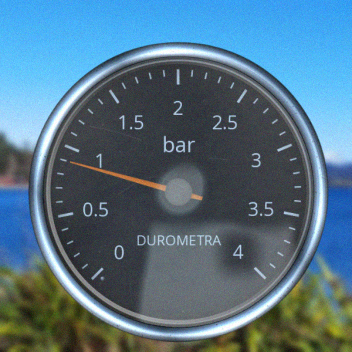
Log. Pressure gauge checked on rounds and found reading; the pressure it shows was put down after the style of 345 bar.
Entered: 0.9 bar
